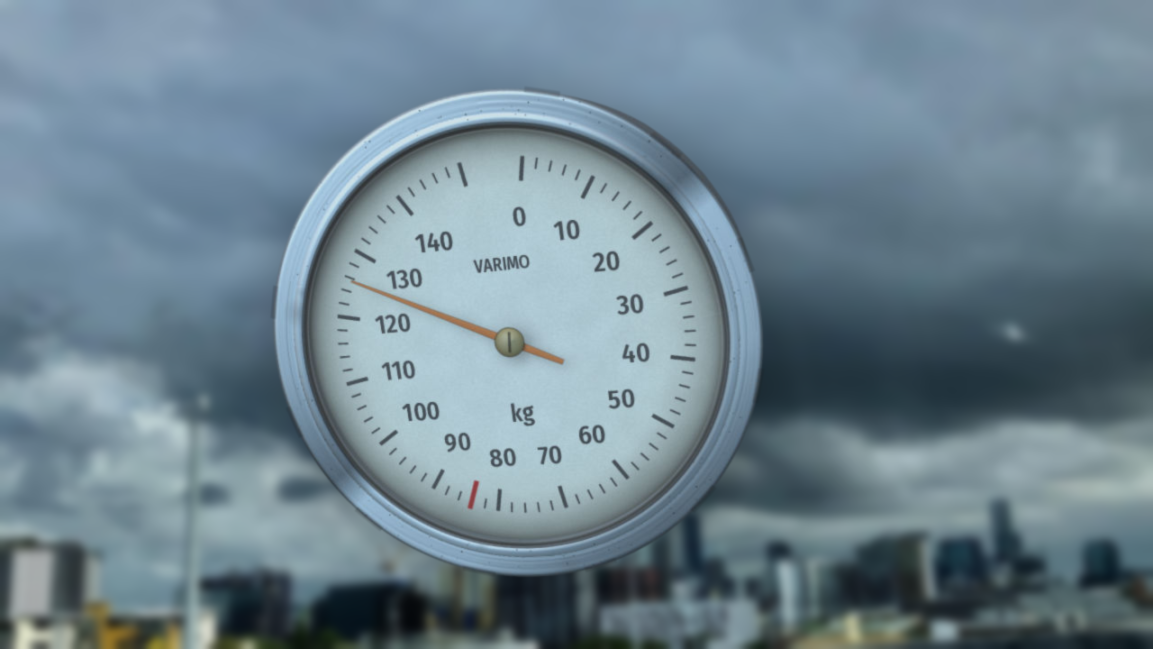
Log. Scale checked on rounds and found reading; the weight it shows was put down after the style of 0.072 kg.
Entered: 126 kg
